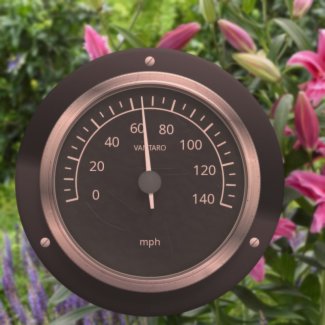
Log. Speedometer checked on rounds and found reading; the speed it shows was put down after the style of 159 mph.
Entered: 65 mph
